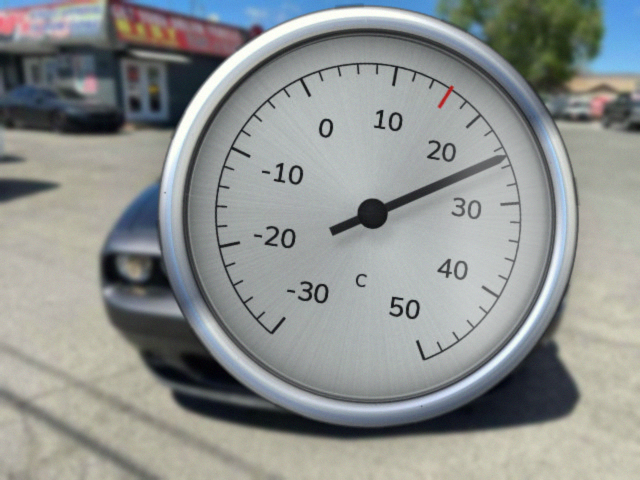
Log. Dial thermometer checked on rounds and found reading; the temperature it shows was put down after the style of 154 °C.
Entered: 25 °C
